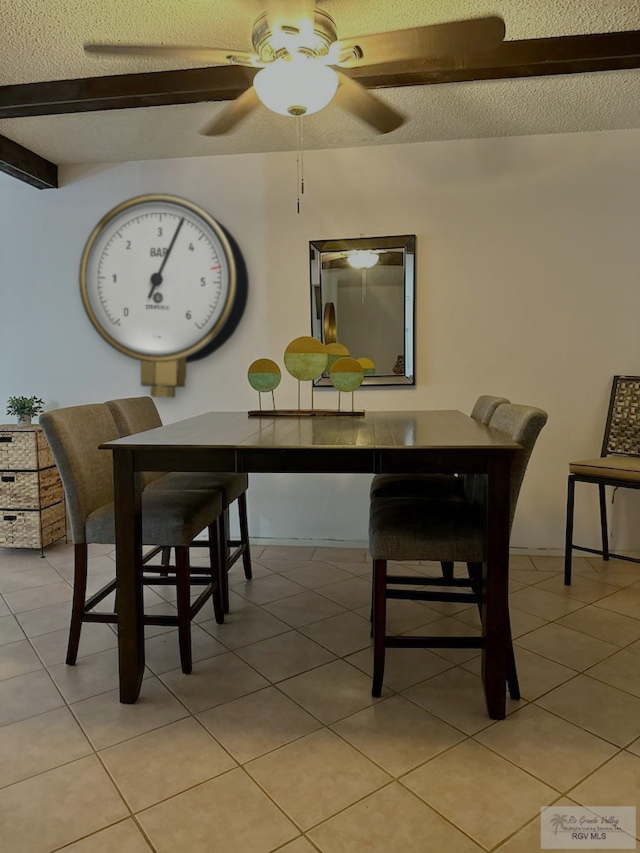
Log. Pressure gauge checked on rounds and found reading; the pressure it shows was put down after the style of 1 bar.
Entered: 3.5 bar
